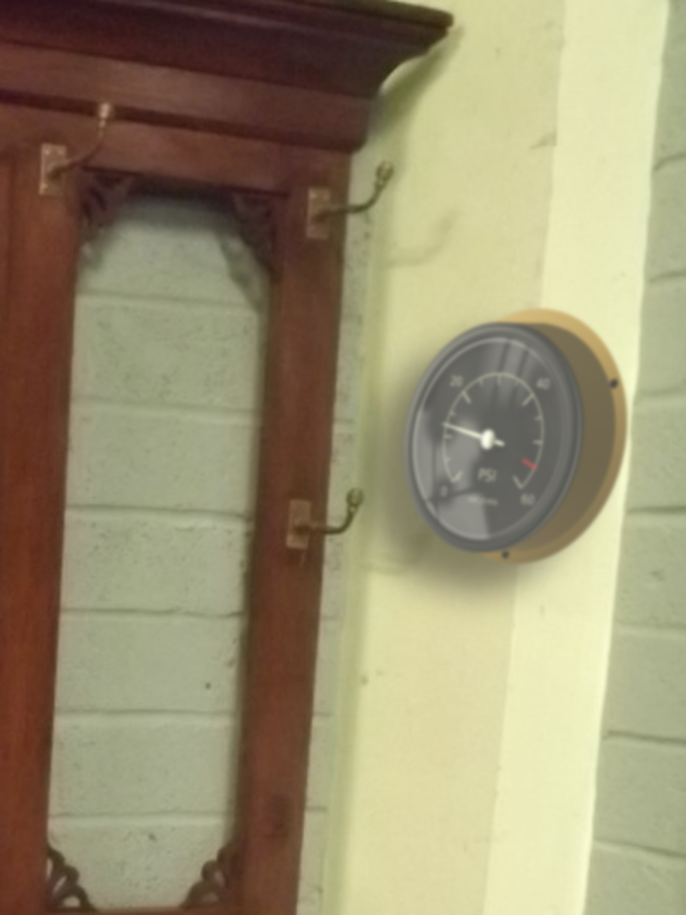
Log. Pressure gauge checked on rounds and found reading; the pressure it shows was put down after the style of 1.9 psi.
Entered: 12.5 psi
